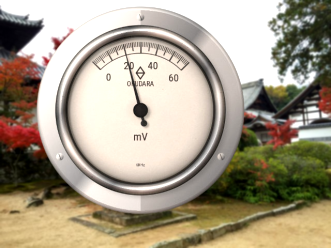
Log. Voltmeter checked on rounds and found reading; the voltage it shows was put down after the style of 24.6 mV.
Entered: 20 mV
